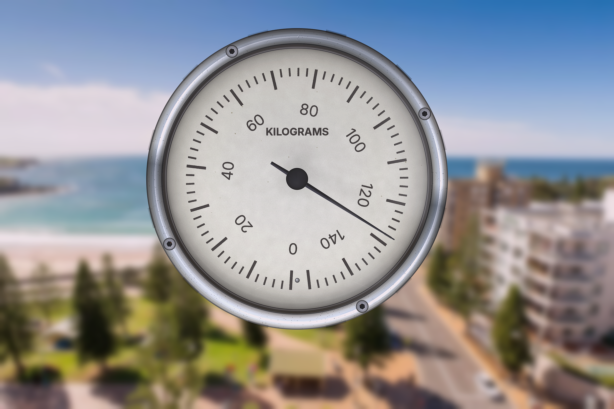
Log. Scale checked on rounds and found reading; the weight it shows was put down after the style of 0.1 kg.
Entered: 128 kg
